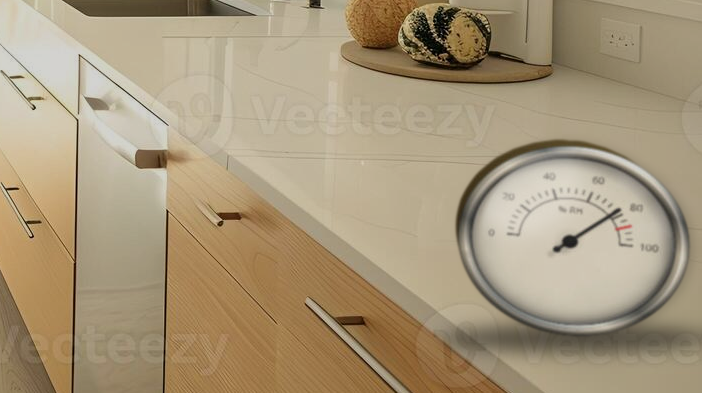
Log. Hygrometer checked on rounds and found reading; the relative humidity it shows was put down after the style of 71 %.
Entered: 76 %
